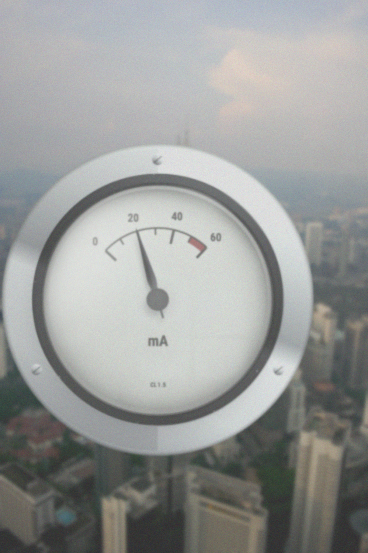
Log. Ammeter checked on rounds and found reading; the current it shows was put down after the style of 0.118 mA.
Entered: 20 mA
